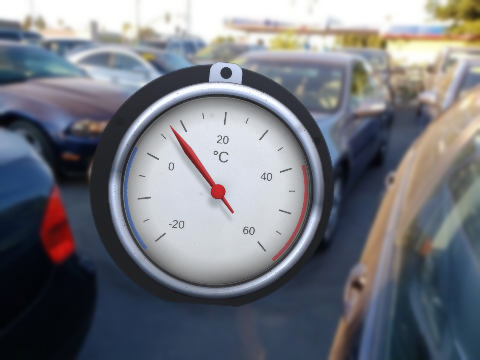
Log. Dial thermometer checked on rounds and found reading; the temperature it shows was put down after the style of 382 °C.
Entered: 7.5 °C
